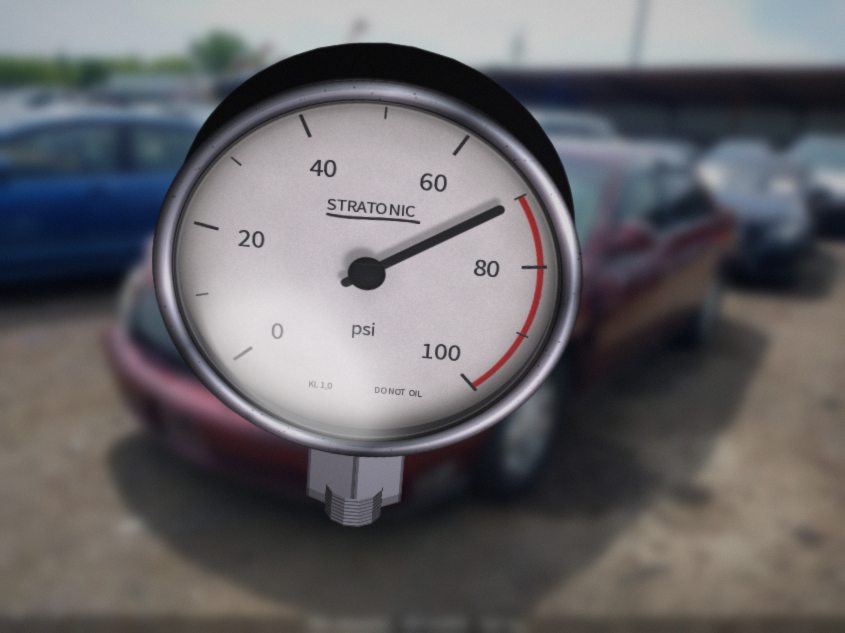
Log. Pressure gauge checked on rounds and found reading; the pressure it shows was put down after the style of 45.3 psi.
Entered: 70 psi
